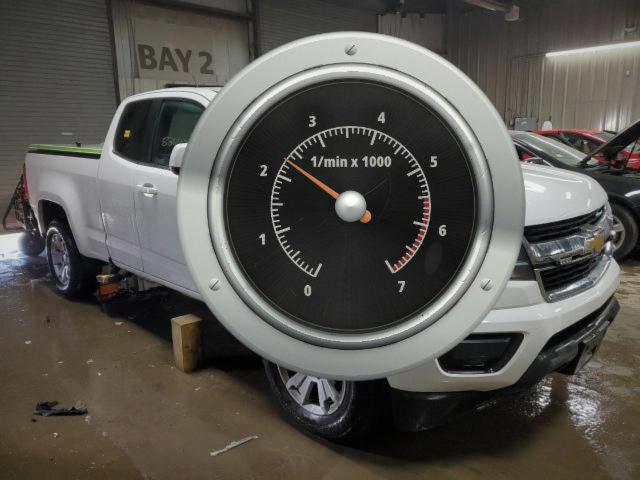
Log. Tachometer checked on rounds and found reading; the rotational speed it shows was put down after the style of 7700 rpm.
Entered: 2300 rpm
